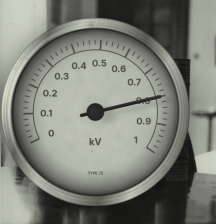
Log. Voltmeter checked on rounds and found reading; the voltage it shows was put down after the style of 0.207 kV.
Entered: 0.8 kV
